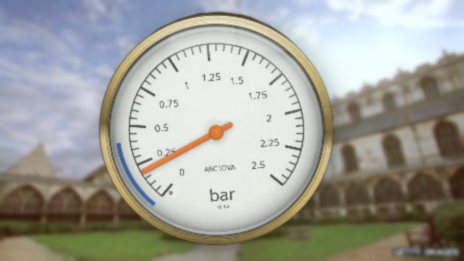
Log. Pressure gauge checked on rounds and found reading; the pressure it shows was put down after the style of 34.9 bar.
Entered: 0.2 bar
